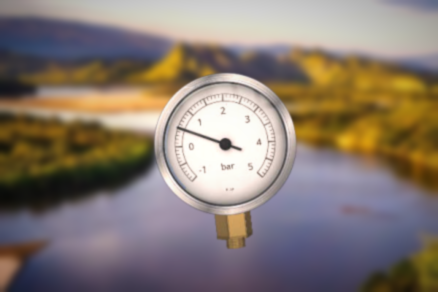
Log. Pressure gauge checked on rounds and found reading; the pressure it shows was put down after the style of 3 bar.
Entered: 0.5 bar
